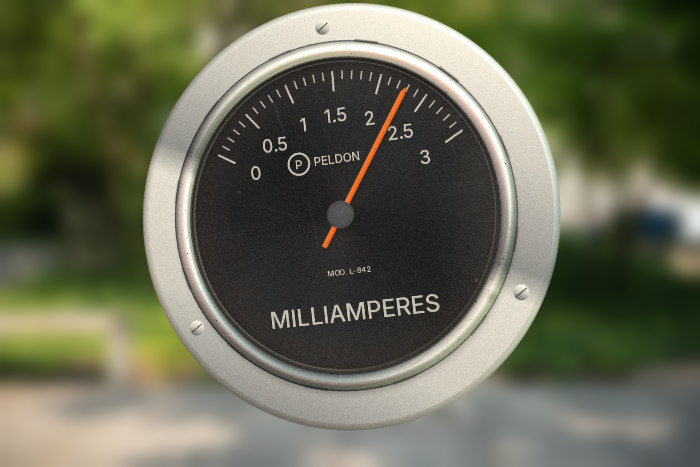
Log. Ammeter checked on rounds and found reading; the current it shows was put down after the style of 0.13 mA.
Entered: 2.3 mA
